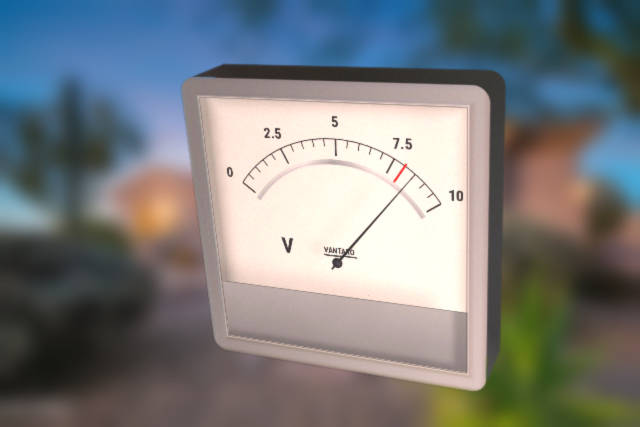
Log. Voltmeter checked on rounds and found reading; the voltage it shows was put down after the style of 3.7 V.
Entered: 8.5 V
